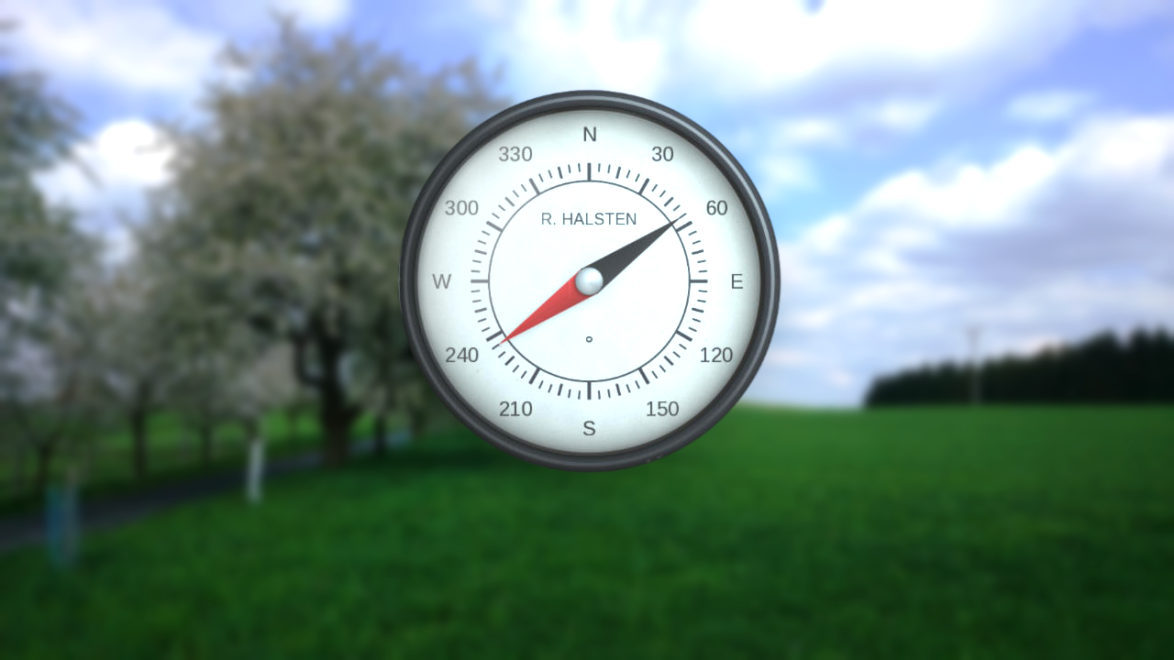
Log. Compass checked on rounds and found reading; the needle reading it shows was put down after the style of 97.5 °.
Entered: 235 °
